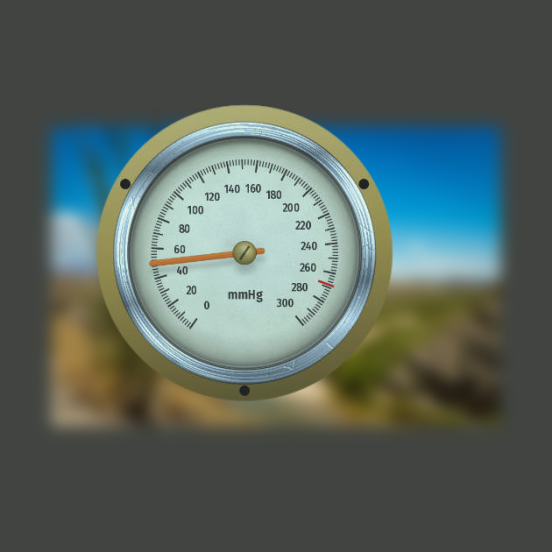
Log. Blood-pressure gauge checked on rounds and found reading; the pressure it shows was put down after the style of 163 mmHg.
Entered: 50 mmHg
